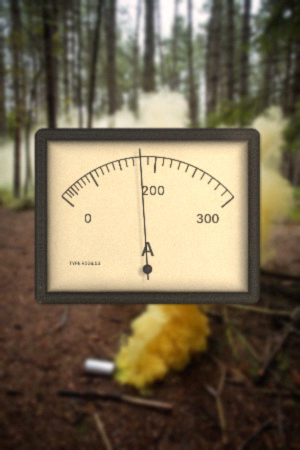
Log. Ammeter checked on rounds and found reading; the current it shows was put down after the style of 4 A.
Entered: 180 A
